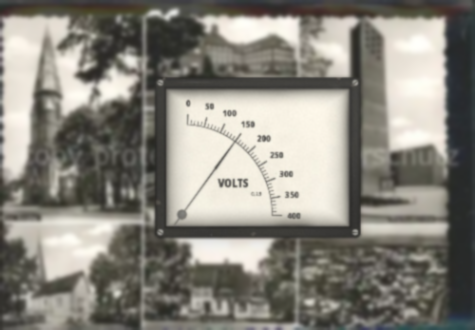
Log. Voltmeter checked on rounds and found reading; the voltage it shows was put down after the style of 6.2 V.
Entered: 150 V
